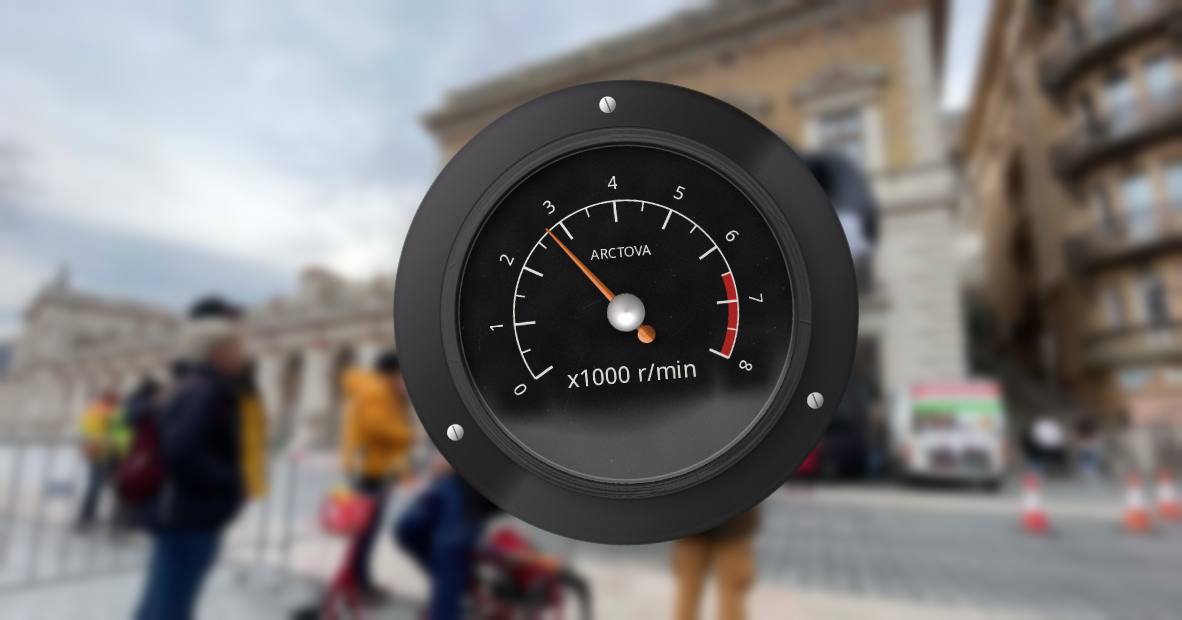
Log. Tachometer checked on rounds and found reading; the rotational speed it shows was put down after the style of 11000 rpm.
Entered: 2750 rpm
